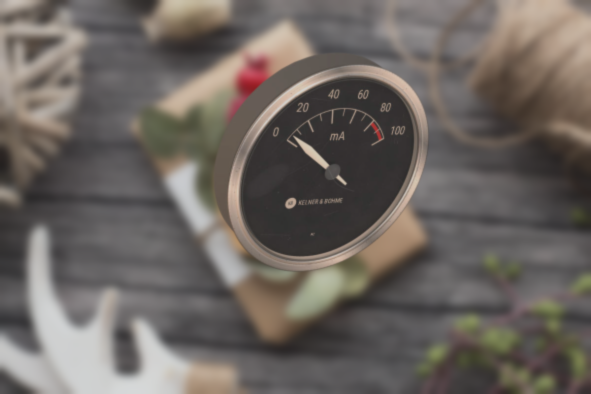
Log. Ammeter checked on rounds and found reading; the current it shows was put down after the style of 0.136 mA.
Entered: 5 mA
